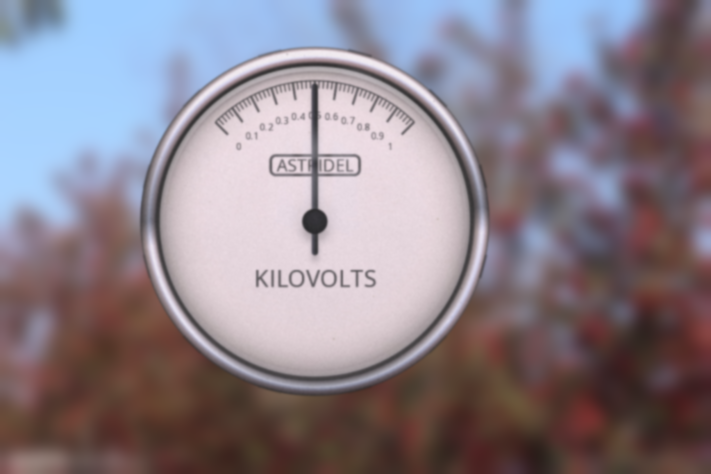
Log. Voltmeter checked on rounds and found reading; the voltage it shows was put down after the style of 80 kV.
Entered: 0.5 kV
